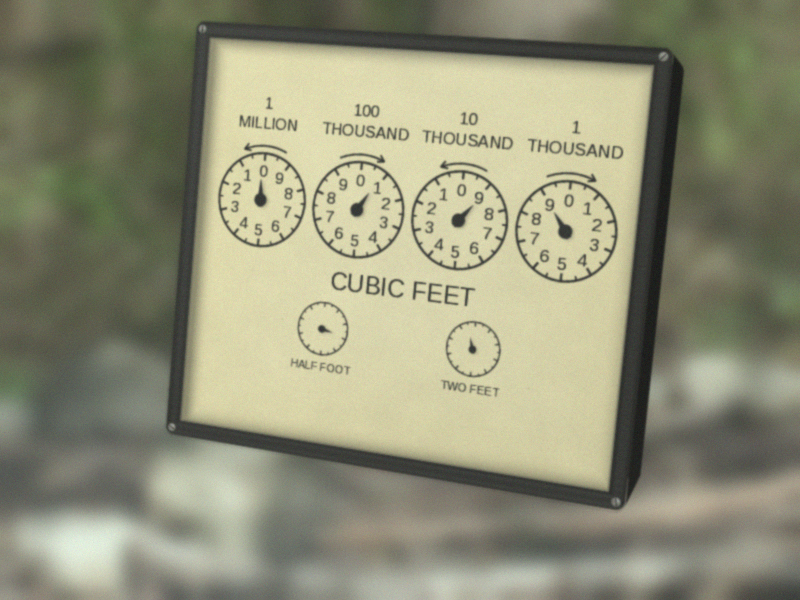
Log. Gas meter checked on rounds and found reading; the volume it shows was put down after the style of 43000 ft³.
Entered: 8900 ft³
